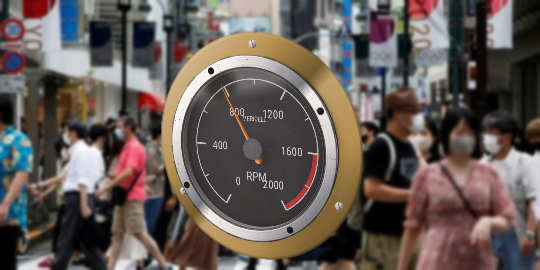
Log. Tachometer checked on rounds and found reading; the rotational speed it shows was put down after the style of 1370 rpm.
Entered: 800 rpm
